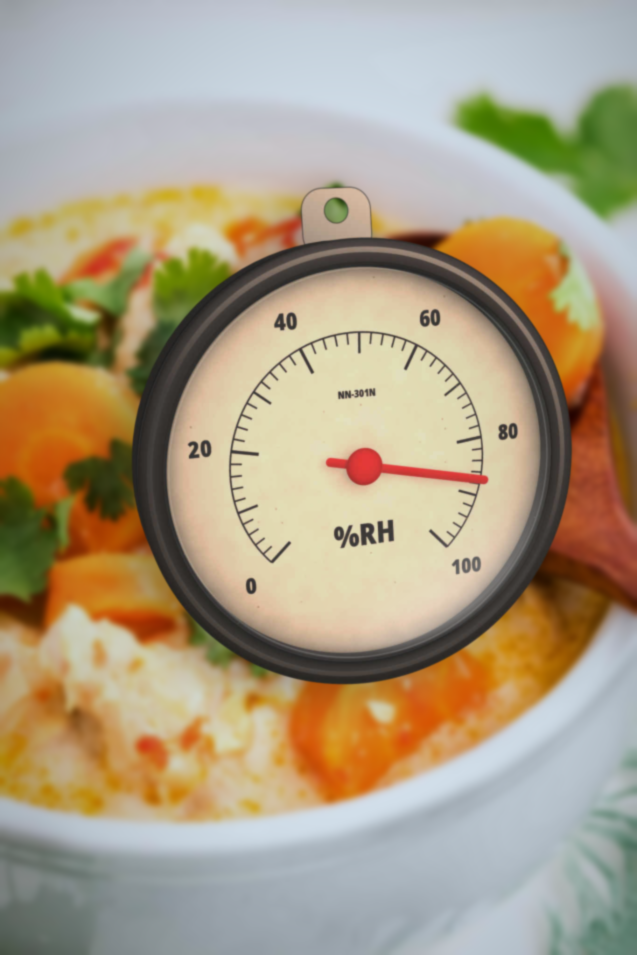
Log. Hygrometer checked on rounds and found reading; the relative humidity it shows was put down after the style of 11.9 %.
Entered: 87 %
